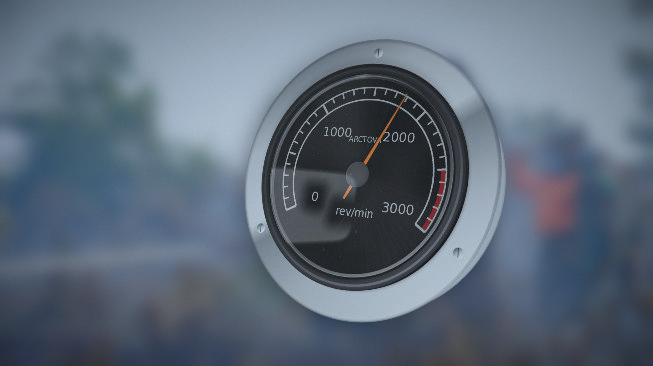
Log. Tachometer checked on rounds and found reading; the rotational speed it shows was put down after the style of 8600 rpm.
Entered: 1800 rpm
